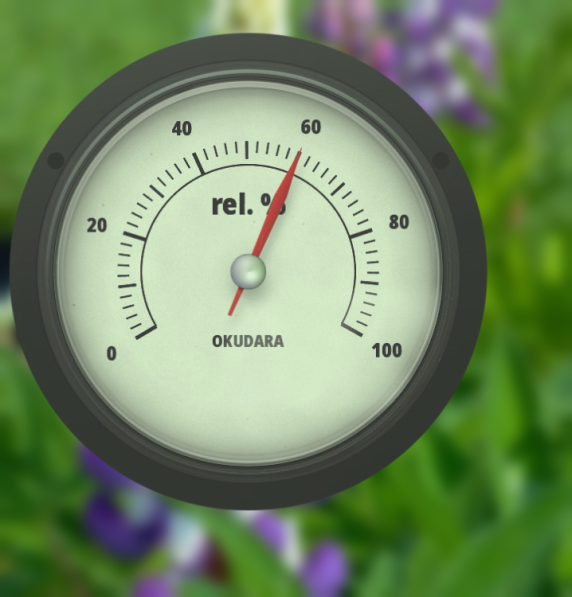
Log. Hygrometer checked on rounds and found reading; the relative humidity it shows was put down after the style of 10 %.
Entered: 60 %
